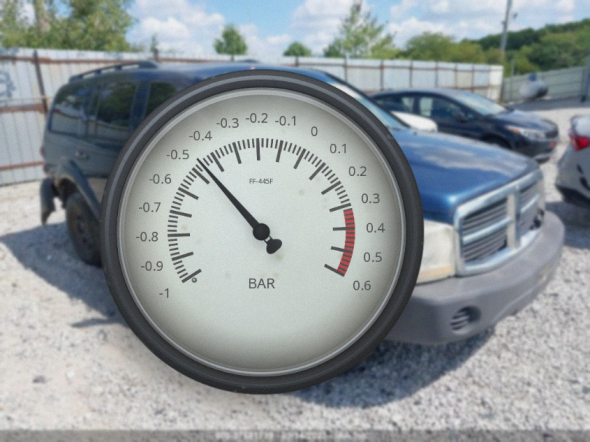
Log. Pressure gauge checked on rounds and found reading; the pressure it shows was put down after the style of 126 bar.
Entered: -0.46 bar
